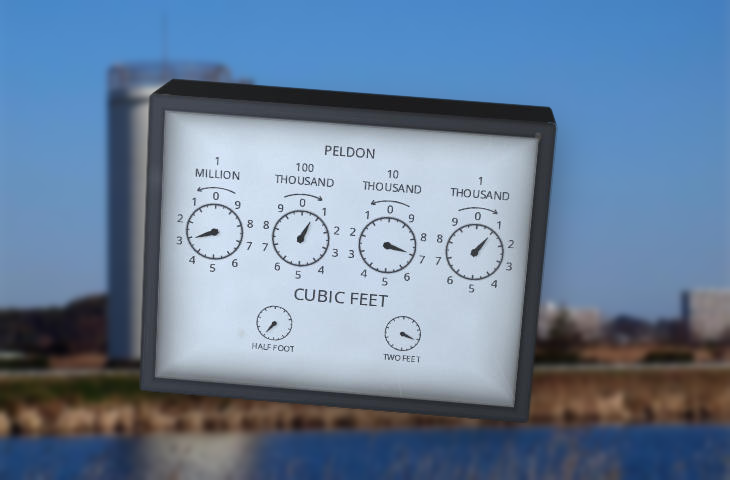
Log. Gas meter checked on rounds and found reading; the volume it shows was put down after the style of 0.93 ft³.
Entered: 307100 ft³
